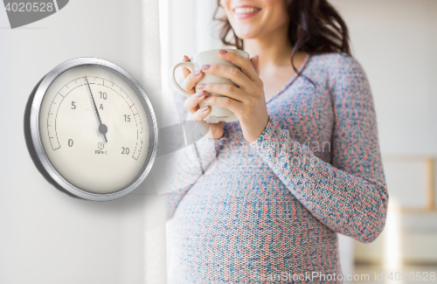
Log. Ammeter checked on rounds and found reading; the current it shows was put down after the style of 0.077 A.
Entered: 8 A
